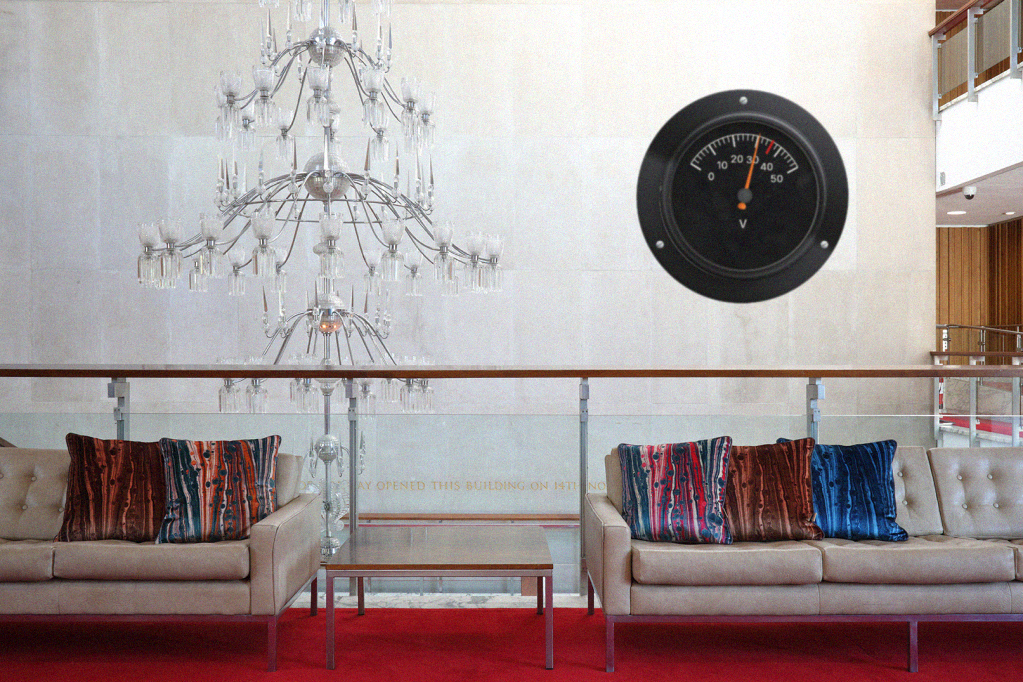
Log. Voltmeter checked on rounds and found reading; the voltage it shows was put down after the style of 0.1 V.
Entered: 30 V
